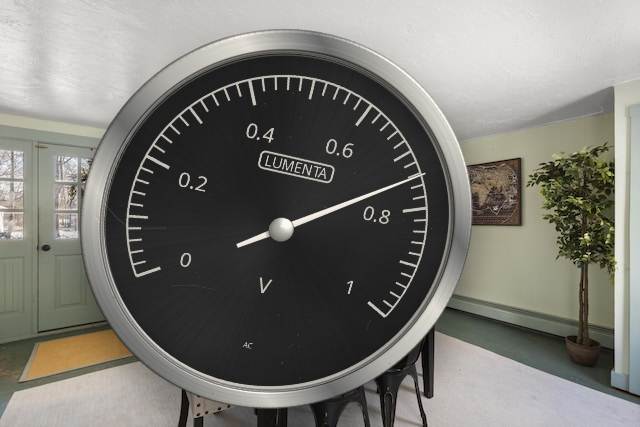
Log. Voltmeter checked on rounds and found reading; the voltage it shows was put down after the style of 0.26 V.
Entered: 0.74 V
